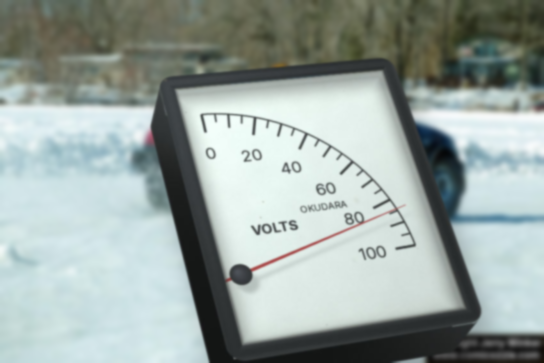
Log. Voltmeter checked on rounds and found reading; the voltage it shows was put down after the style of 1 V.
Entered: 85 V
